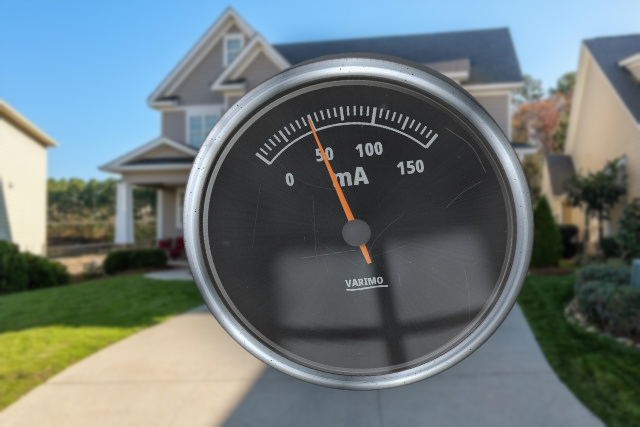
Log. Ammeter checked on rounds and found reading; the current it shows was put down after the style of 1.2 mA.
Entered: 50 mA
